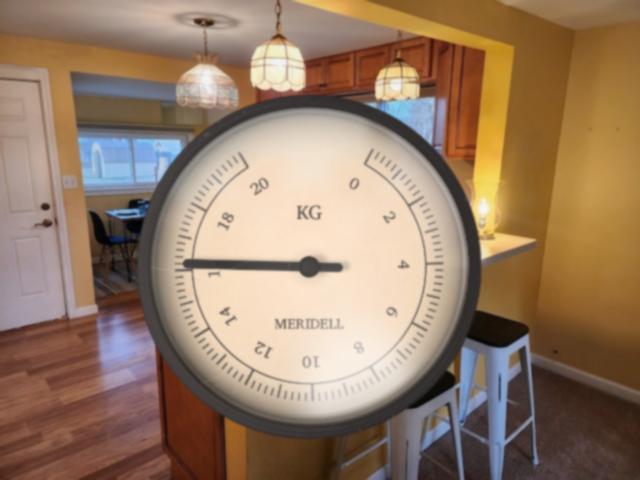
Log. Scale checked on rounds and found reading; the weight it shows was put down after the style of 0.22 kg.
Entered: 16.2 kg
